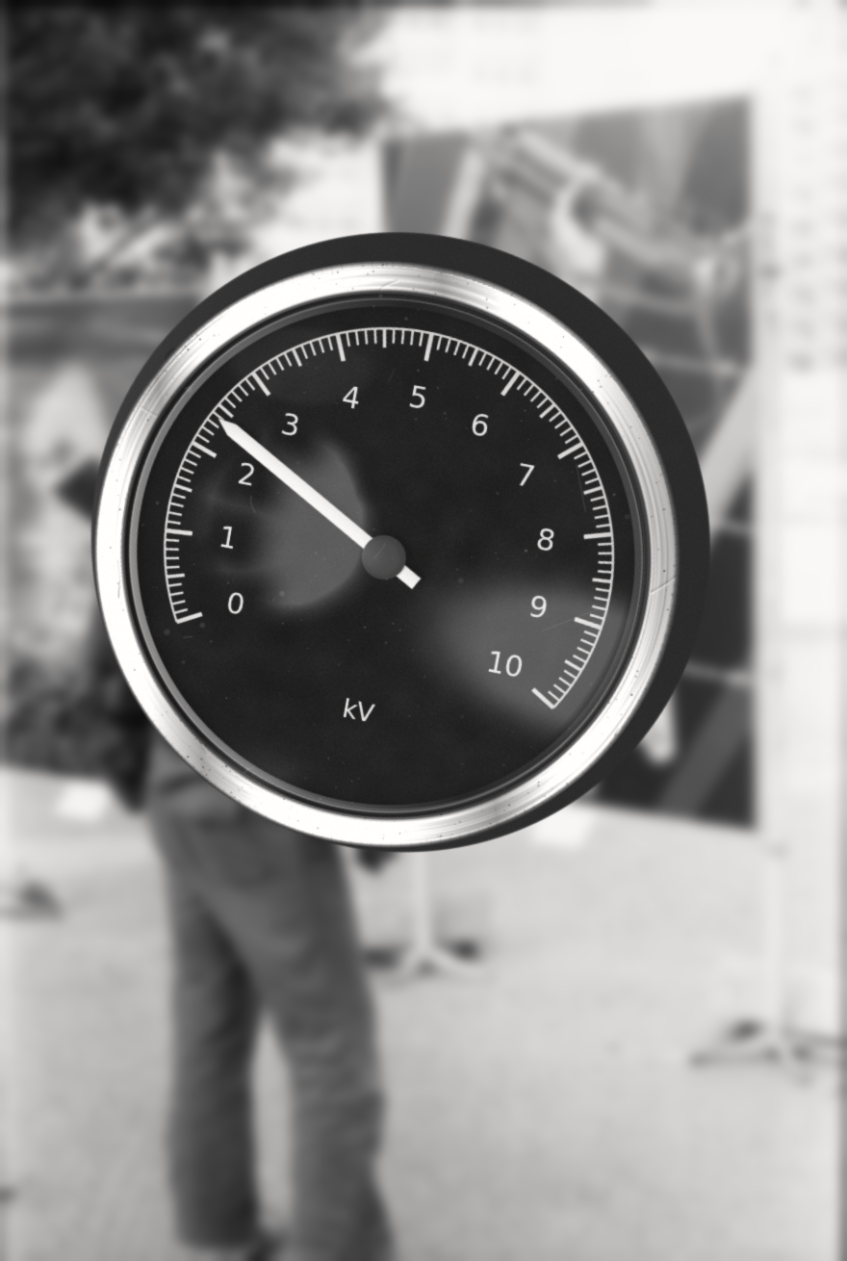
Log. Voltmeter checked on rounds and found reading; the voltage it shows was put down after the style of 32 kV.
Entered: 2.4 kV
